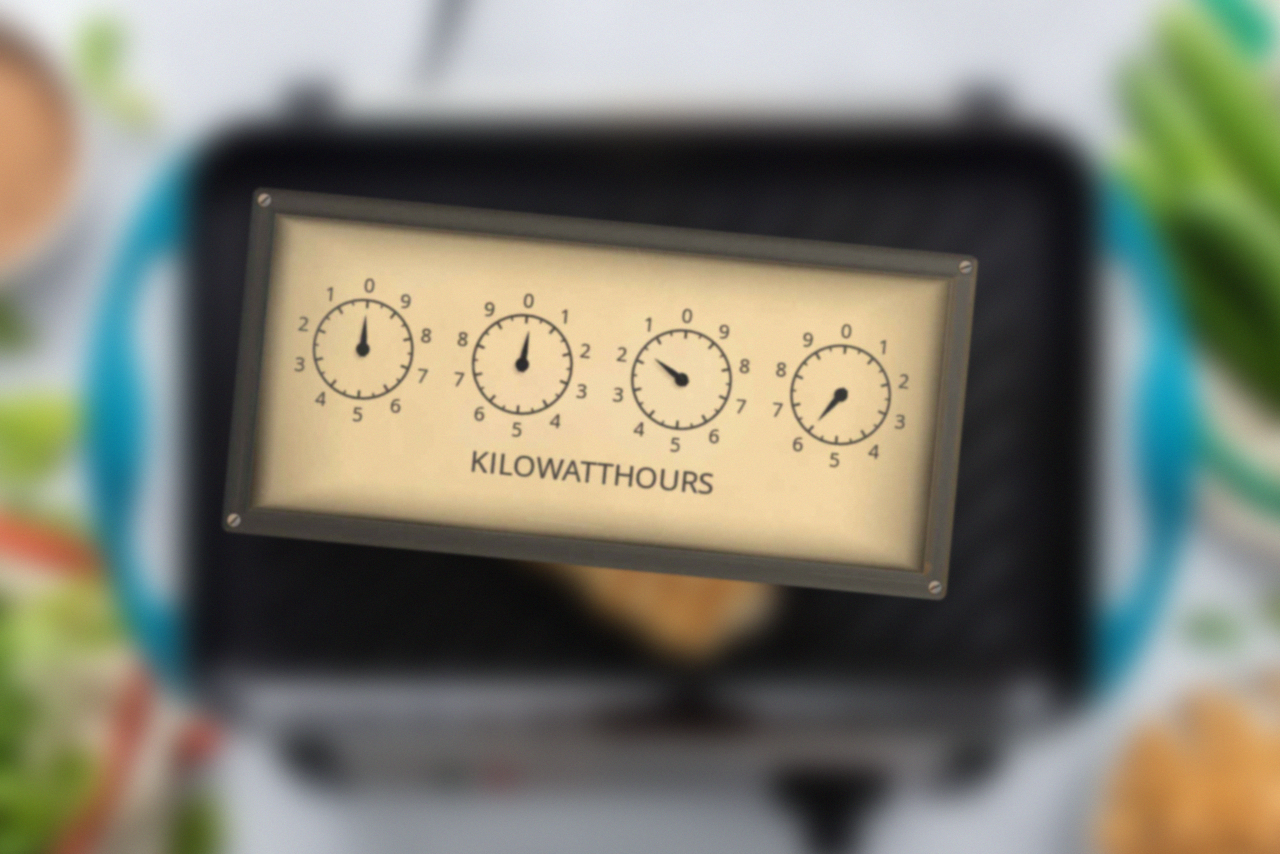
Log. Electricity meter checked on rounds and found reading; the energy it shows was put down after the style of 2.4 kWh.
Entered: 16 kWh
